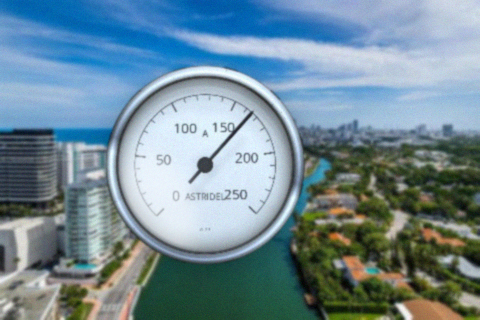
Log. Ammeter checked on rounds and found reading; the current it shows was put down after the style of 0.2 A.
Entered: 165 A
